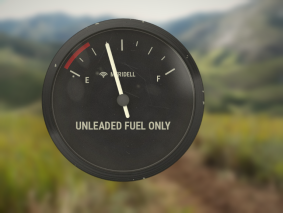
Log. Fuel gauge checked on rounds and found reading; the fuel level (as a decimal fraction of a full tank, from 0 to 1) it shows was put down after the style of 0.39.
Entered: 0.375
